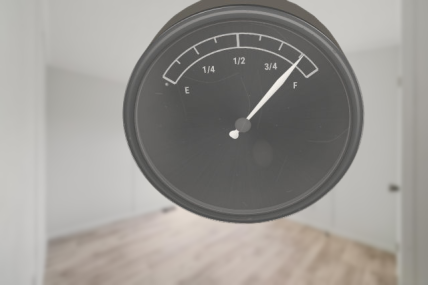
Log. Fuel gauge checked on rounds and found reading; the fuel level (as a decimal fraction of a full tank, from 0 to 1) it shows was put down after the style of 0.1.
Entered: 0.875
